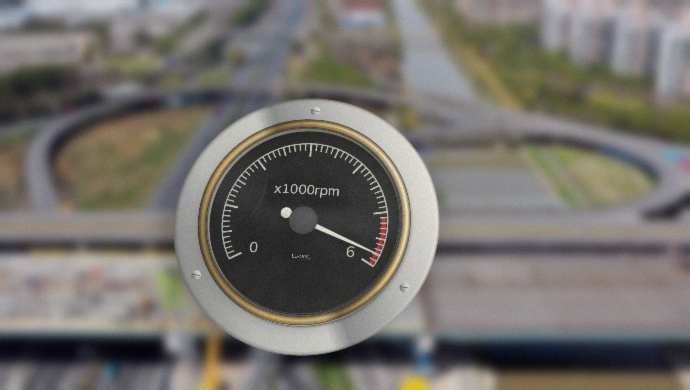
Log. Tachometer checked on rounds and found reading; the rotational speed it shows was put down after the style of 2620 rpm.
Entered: 5800 rpm
